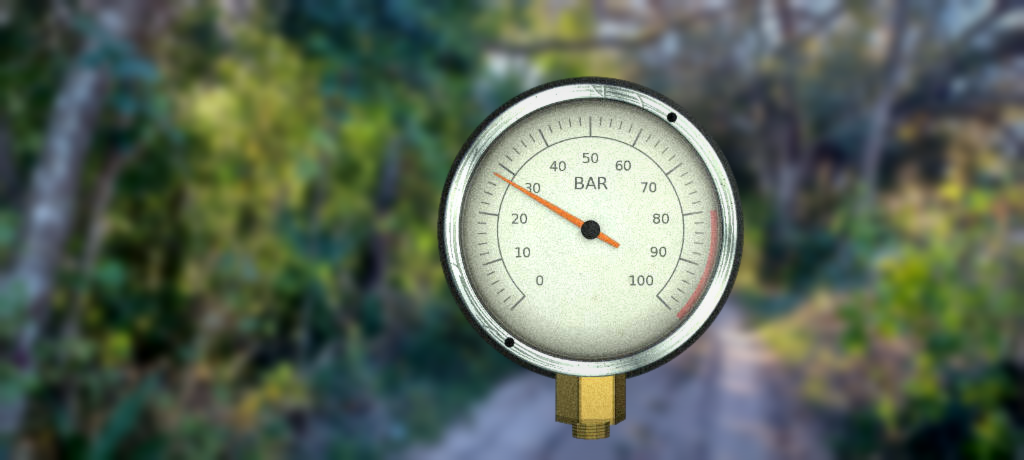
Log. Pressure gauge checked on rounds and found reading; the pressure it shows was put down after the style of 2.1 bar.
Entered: 28 bar
